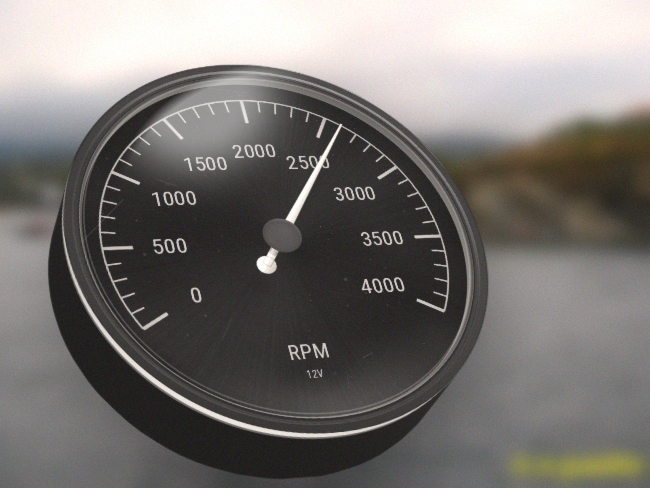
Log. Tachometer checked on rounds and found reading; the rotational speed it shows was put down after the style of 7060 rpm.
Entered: 2600 rpm
